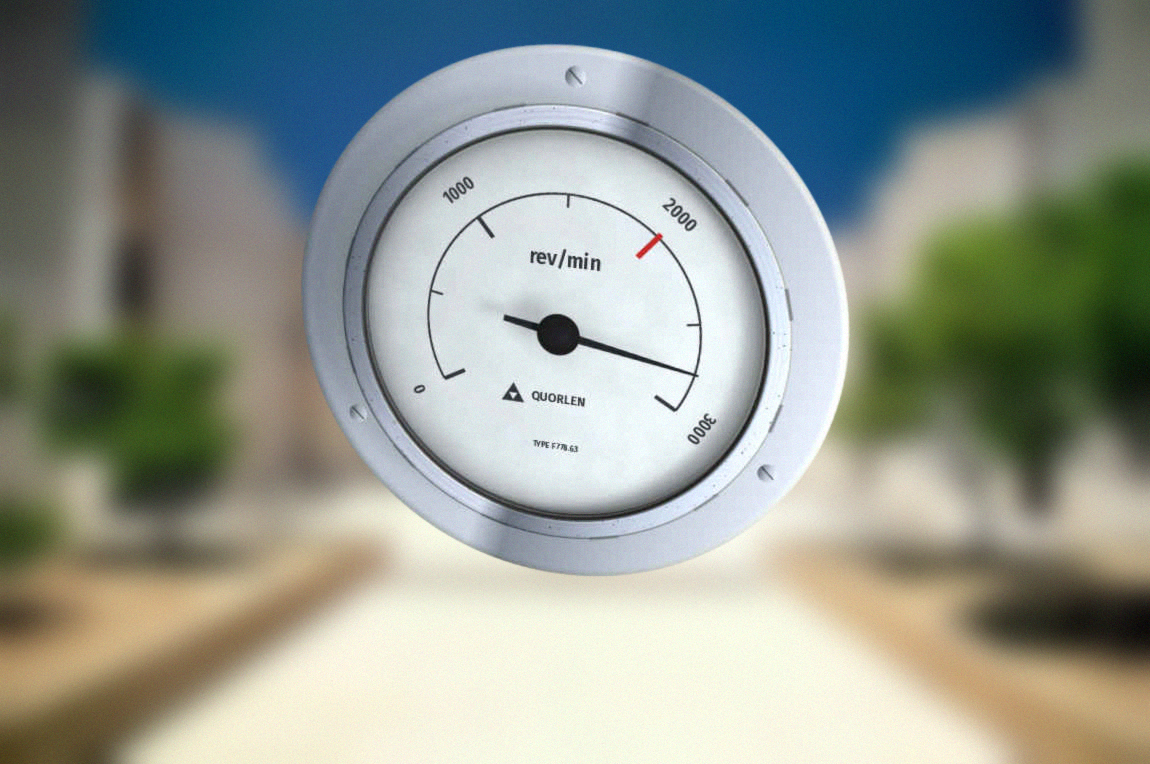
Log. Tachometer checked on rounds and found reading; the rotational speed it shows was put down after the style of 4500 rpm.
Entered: 2750 rpm
